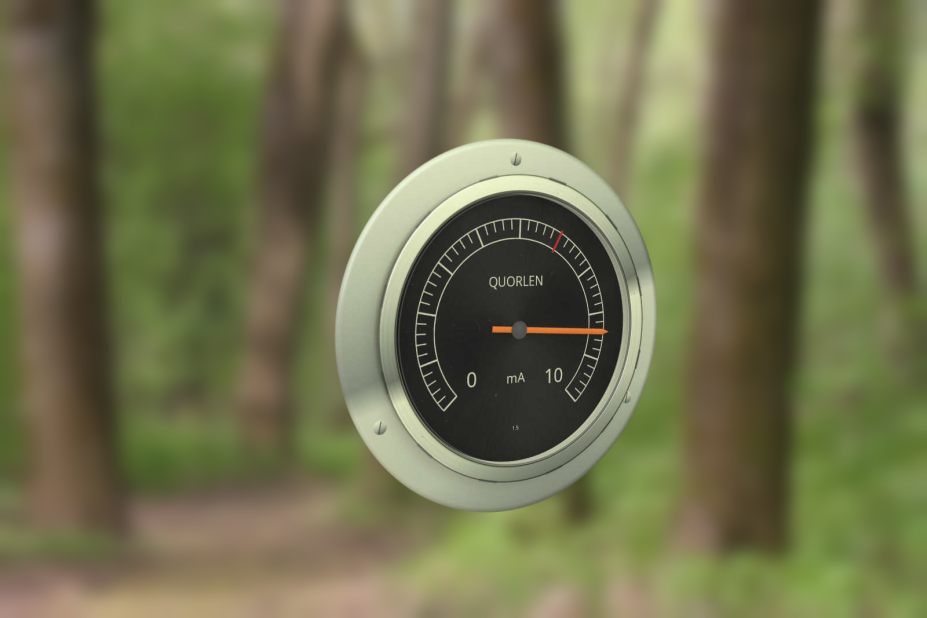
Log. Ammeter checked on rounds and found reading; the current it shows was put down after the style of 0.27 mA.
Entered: 8.4 mA
